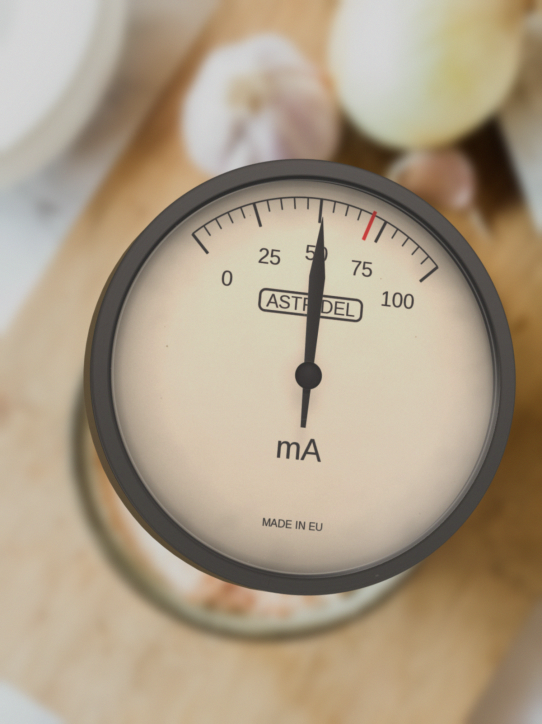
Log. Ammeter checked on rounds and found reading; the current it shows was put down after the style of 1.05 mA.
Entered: 50 mA
